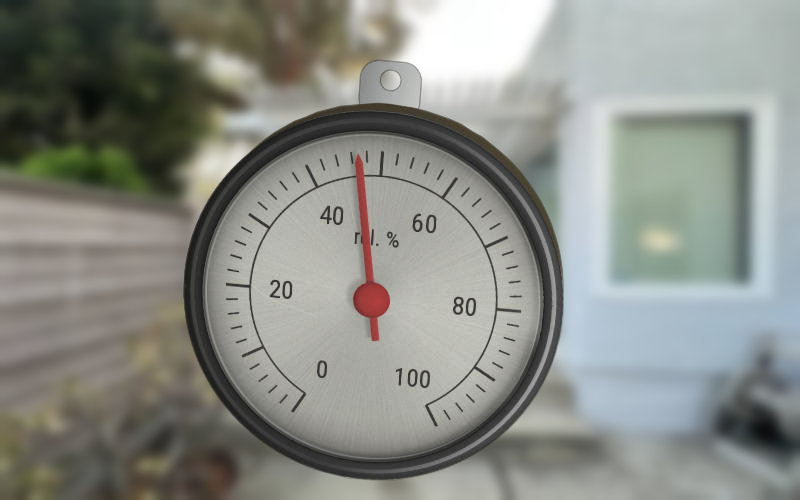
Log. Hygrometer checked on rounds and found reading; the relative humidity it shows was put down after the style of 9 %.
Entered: 47 %
